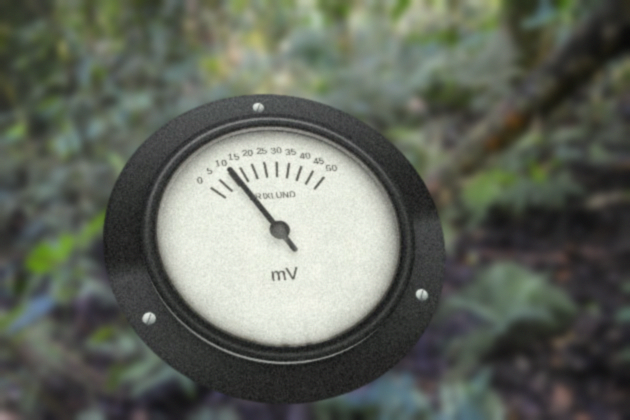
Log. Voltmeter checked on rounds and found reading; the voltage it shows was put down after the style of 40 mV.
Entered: 10 mV
